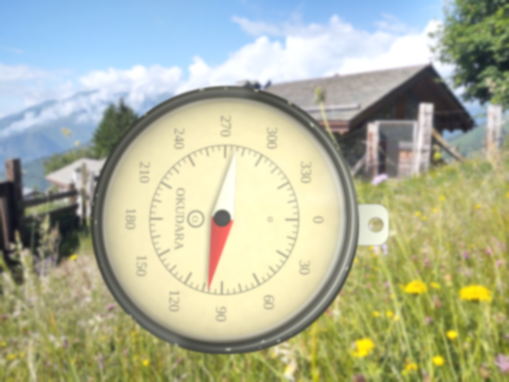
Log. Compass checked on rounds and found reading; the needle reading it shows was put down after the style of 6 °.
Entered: 100 °
